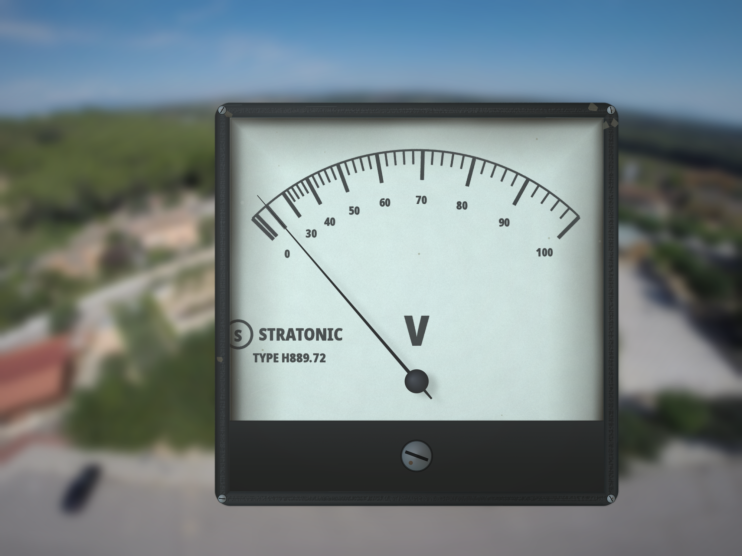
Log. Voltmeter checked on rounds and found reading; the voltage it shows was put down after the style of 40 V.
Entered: 20 V
